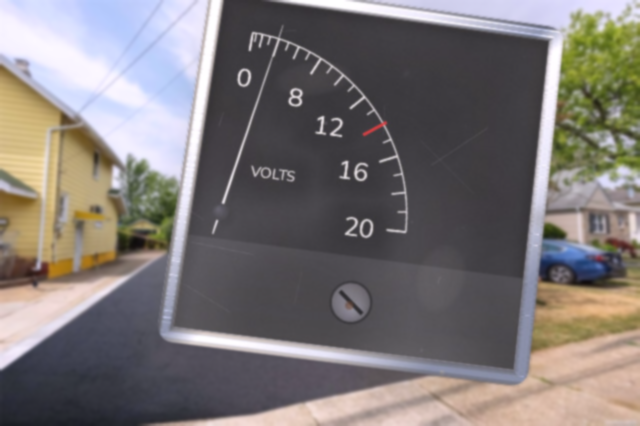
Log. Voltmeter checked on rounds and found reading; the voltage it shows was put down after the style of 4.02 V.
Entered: 4 V
